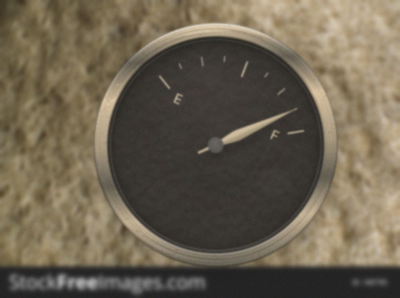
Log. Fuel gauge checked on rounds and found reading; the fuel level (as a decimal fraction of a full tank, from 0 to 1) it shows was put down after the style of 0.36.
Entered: 0.875
